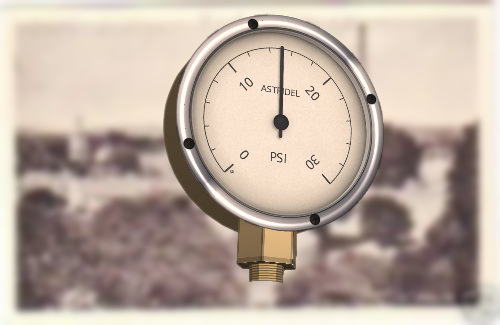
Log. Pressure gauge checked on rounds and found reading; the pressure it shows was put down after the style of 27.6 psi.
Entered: 15 psi
